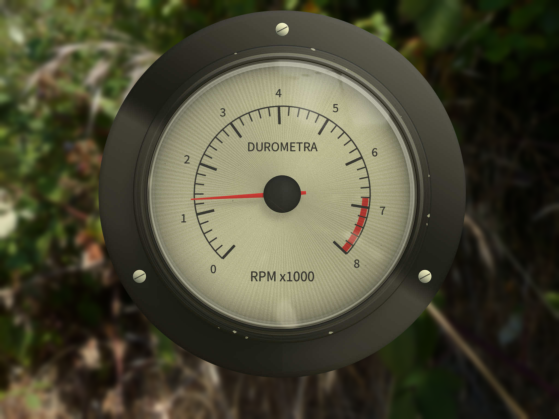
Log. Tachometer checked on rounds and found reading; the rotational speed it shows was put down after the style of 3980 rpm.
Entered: 1300 rpm
